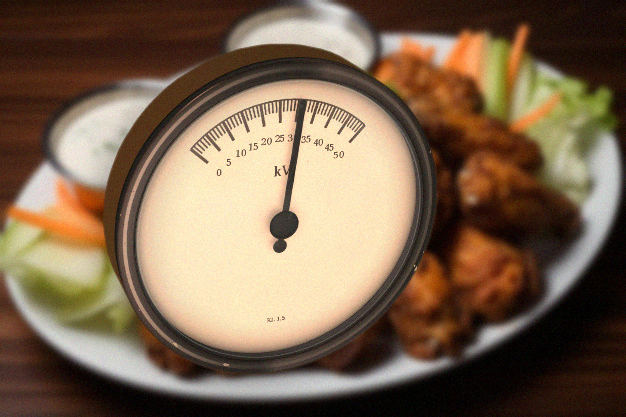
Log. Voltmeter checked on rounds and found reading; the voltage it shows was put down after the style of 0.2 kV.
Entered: 30 kV
